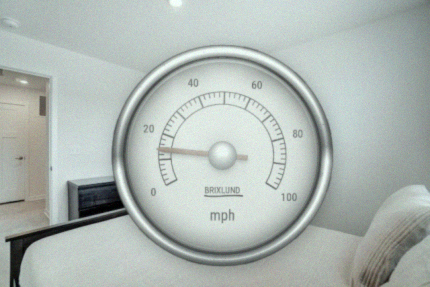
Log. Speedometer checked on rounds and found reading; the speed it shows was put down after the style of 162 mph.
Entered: 14 mph
